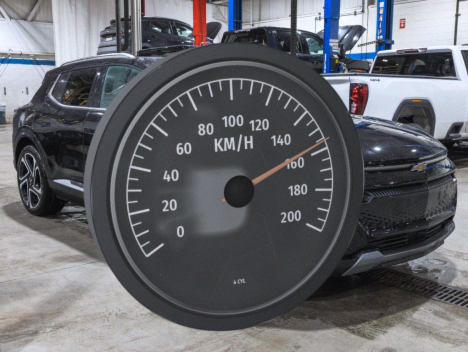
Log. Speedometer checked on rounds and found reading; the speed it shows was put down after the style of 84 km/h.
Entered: 155 km/h
